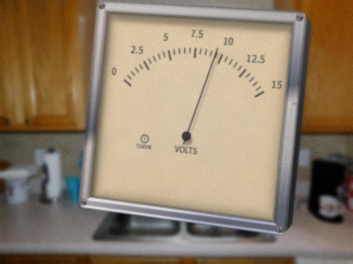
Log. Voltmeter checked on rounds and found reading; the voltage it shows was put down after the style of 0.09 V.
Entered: 9.5 V
